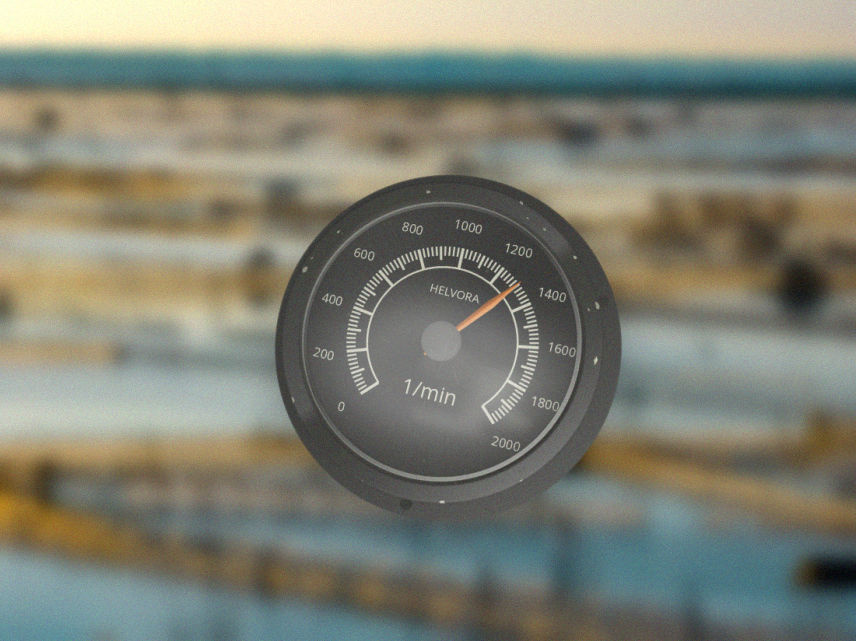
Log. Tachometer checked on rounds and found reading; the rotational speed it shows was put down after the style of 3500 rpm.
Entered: 1300 rpm
